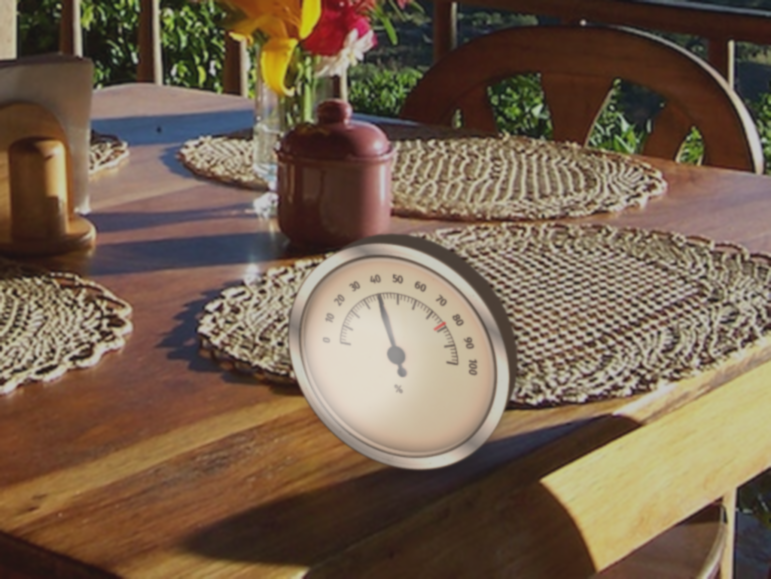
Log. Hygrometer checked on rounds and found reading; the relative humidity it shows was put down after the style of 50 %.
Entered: 40 %
